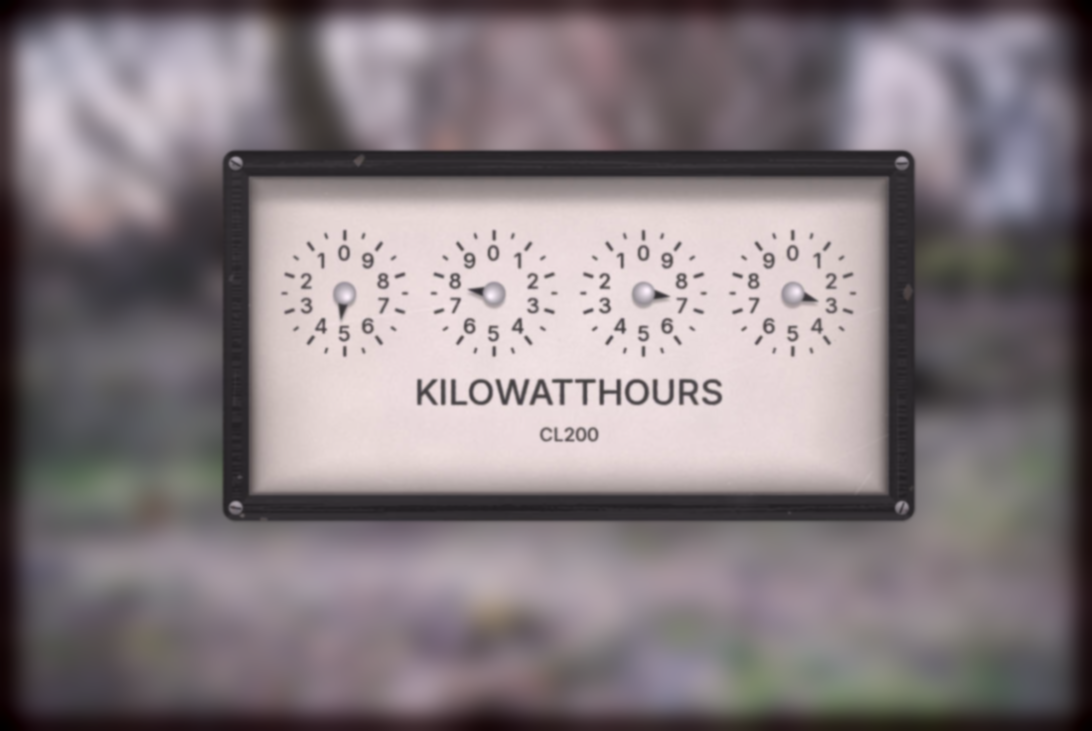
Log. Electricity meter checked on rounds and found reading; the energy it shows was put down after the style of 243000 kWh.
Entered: 4773 kWh
